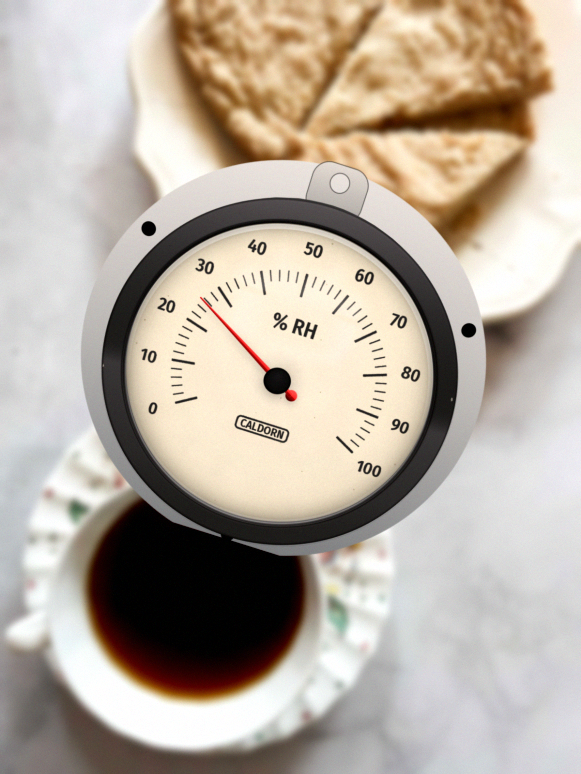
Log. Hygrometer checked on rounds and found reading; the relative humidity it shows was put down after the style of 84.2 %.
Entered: 26 %
